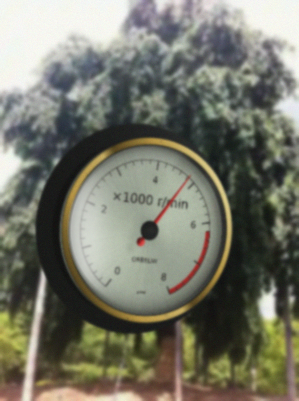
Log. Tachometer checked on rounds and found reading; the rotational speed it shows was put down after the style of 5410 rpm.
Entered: 4800 rpm
